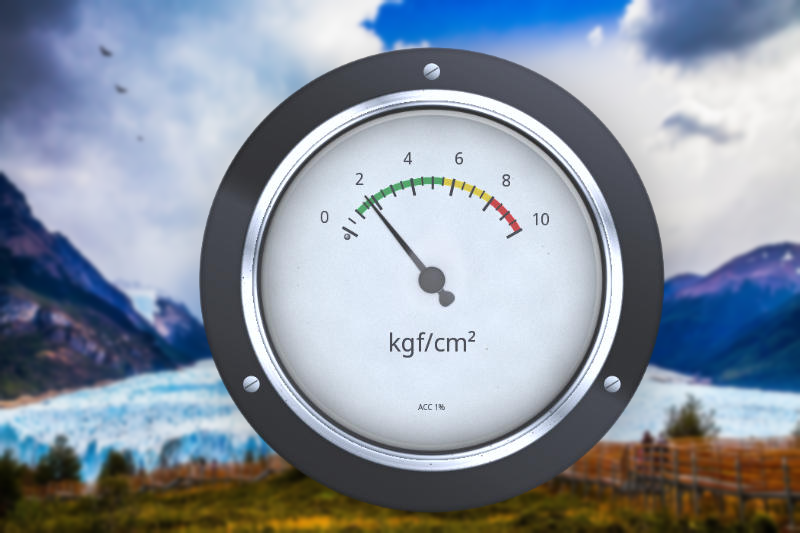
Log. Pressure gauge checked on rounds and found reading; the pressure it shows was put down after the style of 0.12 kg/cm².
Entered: 1.75 kg/cm²
